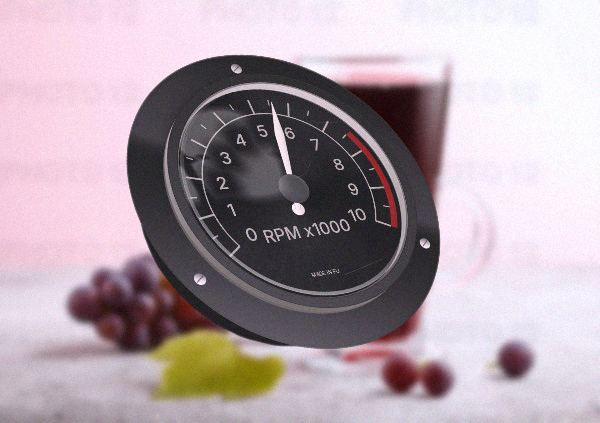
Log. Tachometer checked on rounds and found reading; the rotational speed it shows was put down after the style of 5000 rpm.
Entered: 5500 rpm
